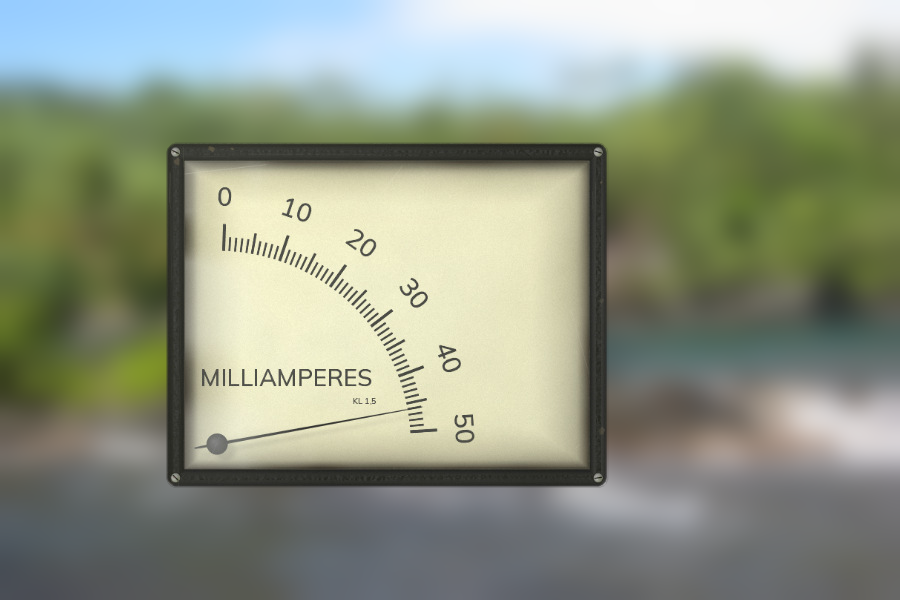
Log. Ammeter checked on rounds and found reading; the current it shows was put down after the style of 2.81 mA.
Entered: 46 mA
